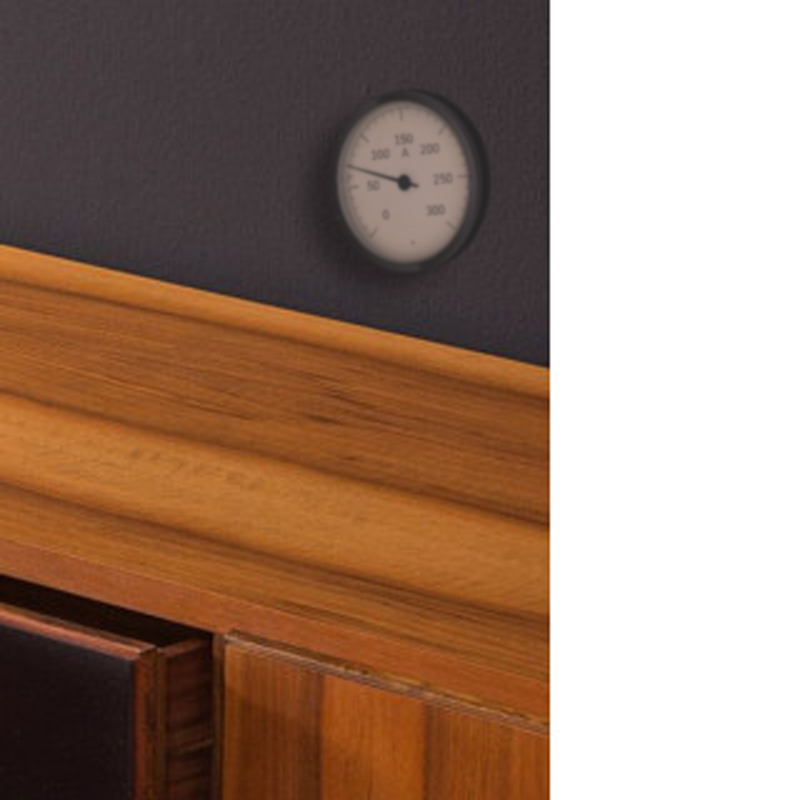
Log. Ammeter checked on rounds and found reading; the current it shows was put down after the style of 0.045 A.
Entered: 70 A
